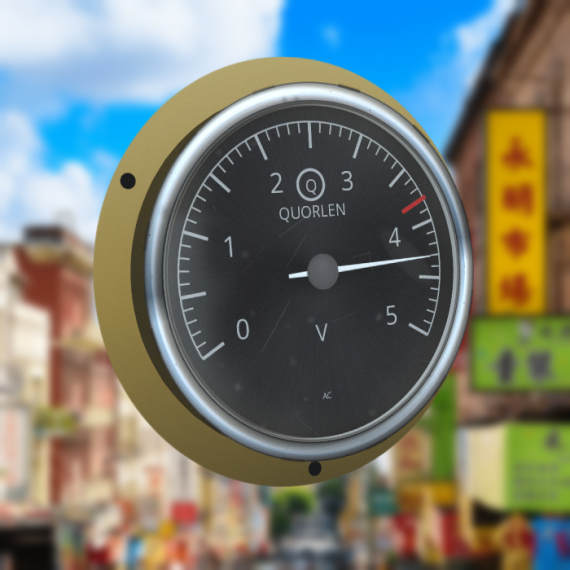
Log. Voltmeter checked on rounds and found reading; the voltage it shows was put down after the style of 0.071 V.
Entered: 4.3 V
